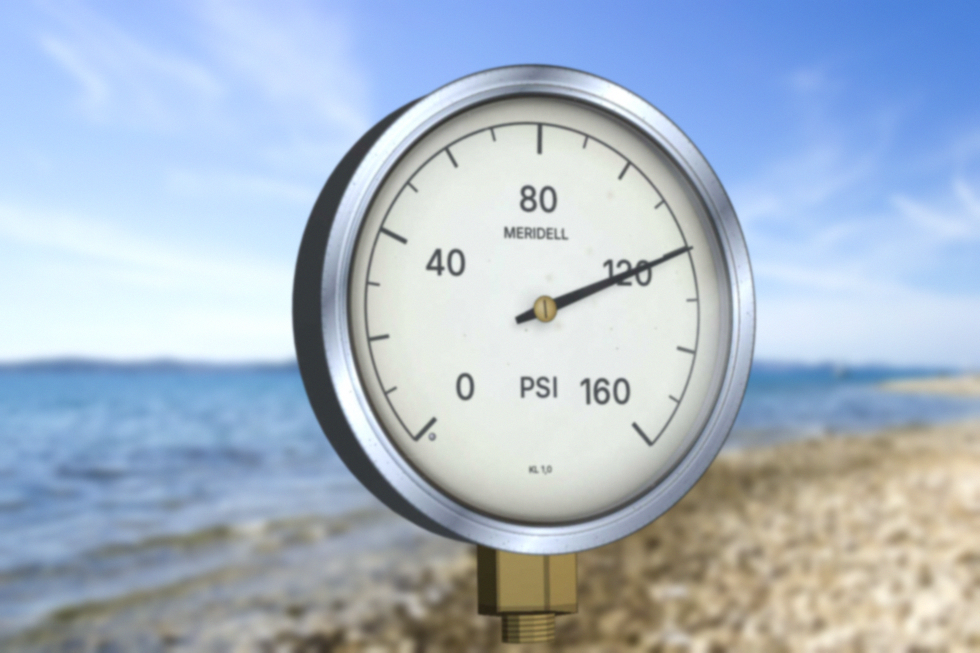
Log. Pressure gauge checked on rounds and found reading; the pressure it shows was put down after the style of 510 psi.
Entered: 120 psi
